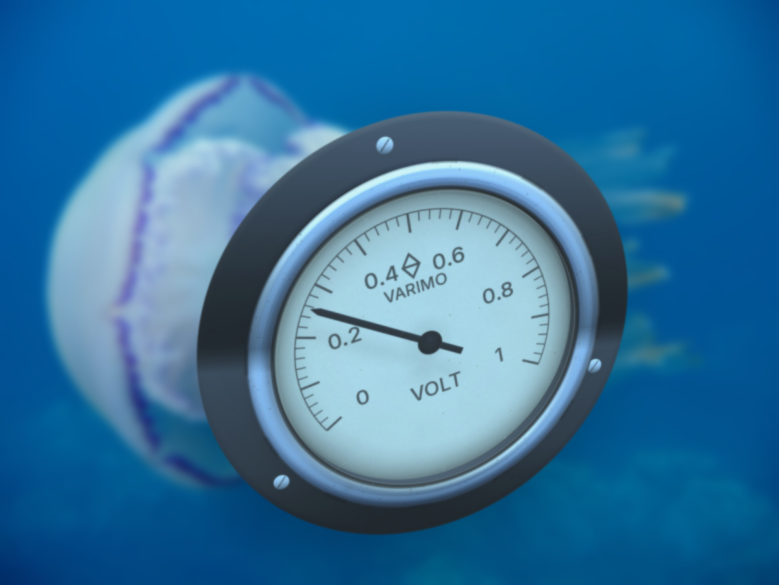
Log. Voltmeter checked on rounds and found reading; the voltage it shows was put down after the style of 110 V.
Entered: 0.26 V
